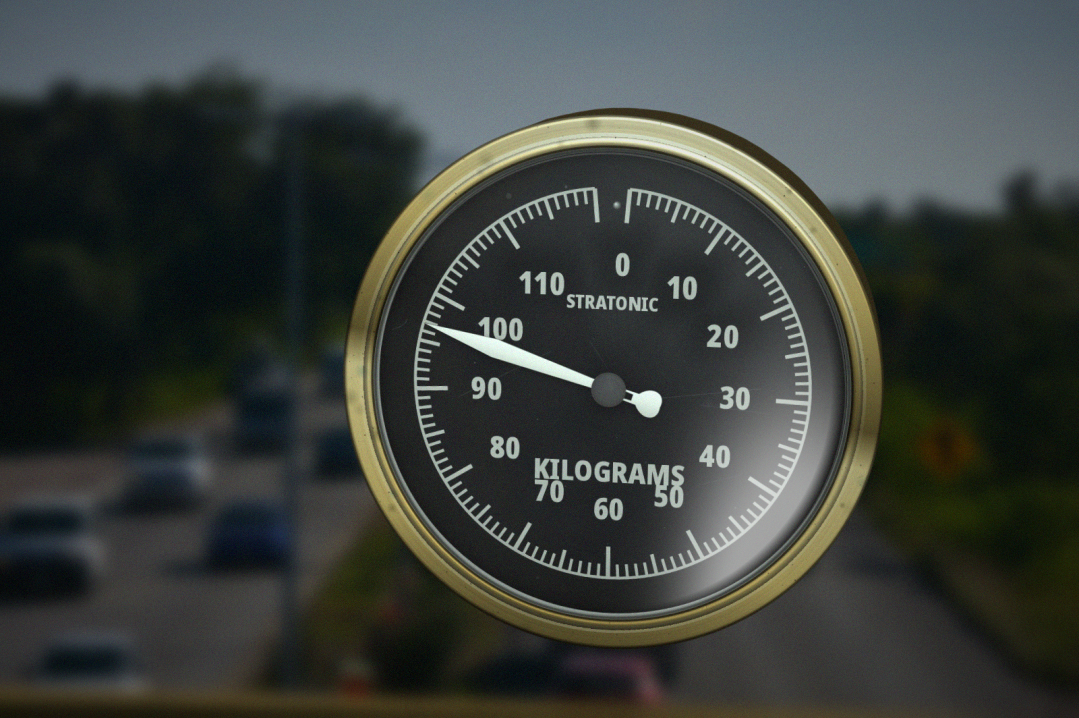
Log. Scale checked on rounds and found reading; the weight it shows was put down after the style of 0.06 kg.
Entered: 97 kg
